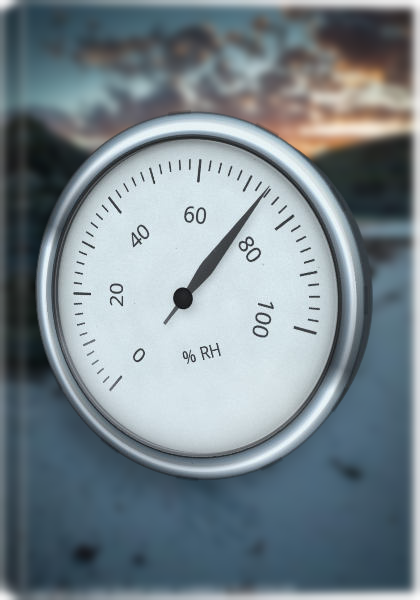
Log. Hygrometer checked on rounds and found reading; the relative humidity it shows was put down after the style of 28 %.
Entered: 74 %
